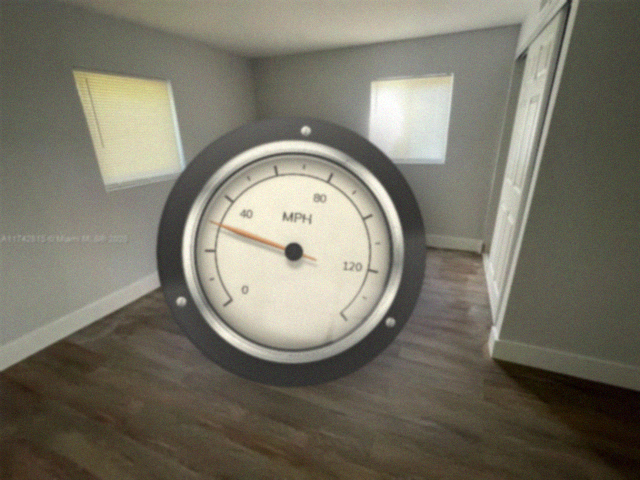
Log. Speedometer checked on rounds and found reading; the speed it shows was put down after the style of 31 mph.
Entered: 30 mph
